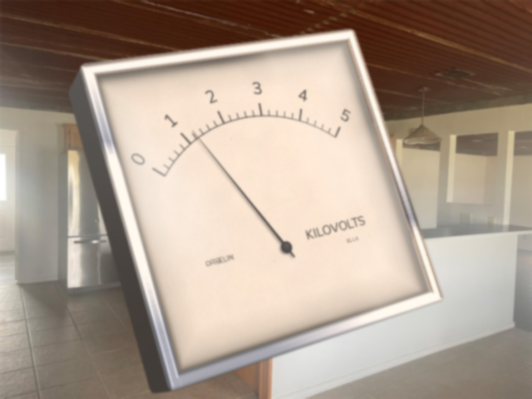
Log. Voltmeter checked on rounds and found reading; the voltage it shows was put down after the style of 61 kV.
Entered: 1.2 kV
